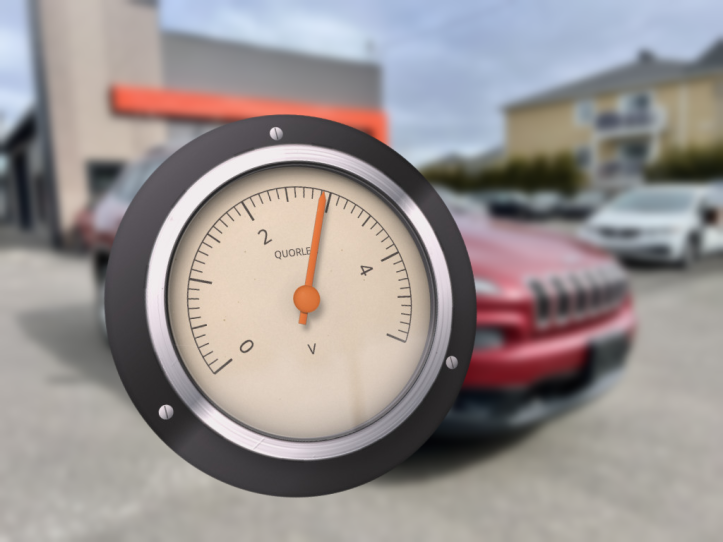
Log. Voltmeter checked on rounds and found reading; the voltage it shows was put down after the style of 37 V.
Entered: 2.9 V
